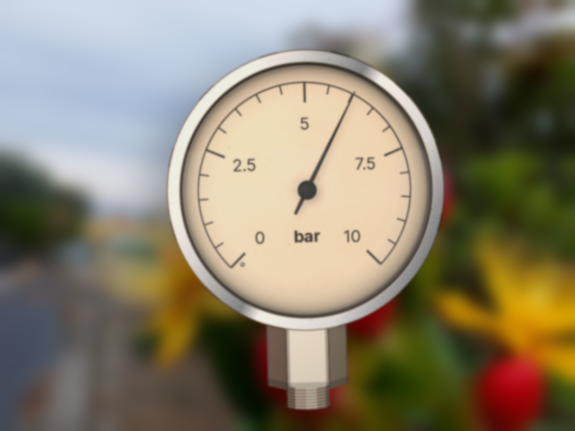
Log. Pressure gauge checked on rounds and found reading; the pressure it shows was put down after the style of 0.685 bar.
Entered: 6 bar
